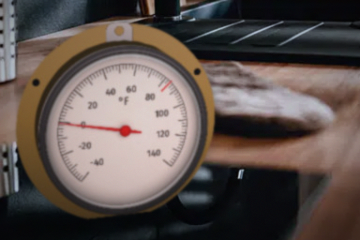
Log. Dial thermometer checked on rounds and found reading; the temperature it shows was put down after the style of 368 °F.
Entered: 0 °F
